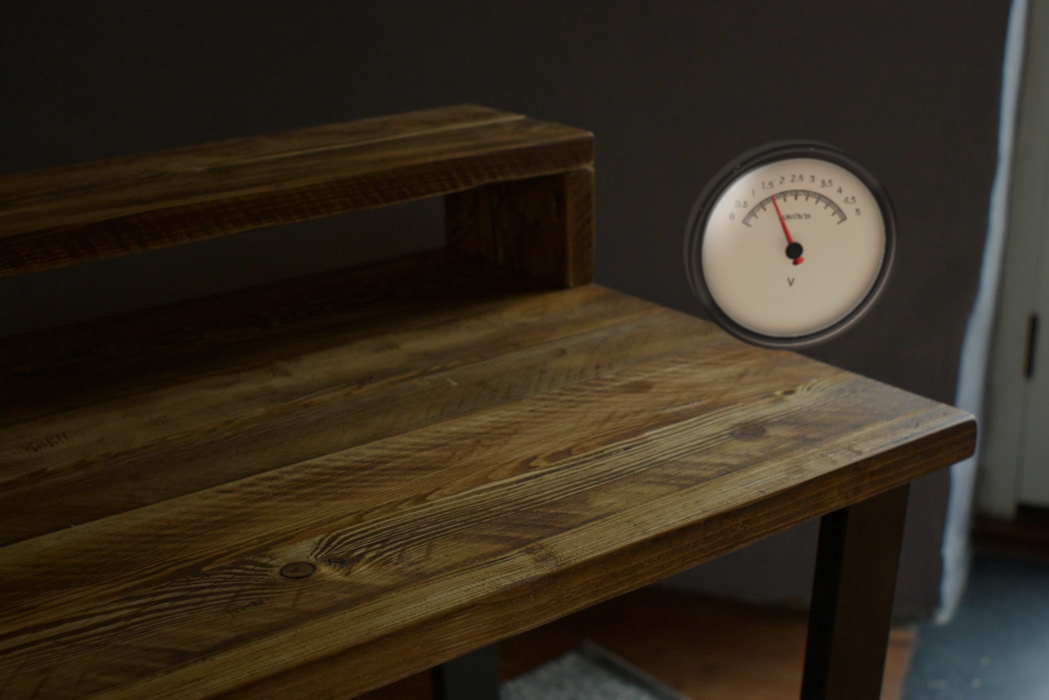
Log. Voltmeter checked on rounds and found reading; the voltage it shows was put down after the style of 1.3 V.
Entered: 1.5 V
